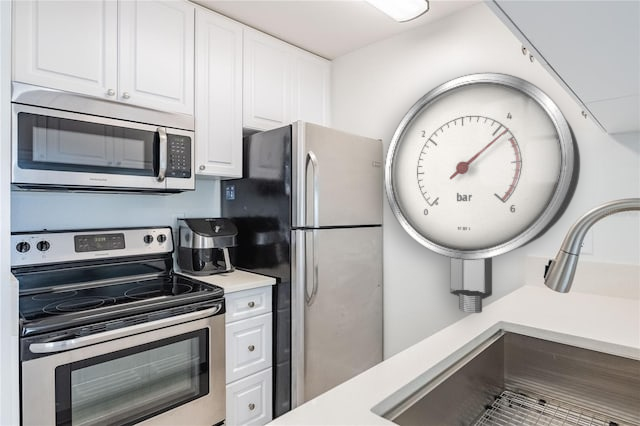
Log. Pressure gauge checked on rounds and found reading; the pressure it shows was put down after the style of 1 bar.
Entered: 4.2 bar
